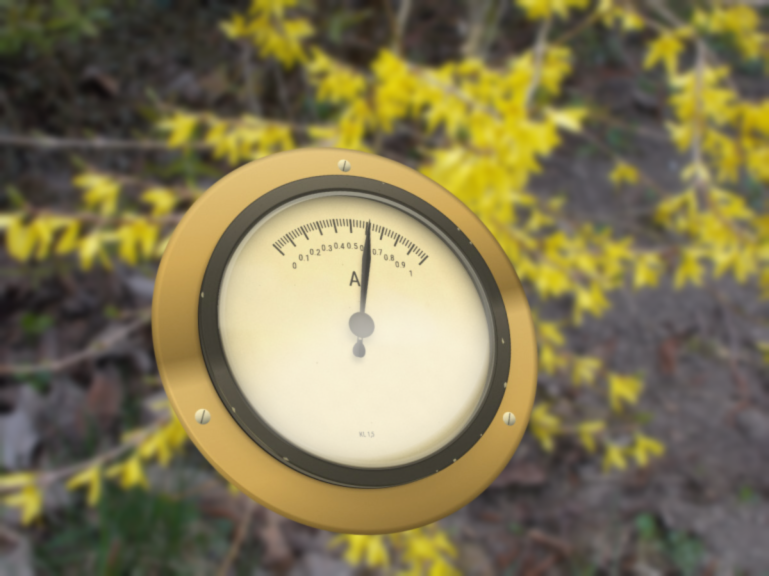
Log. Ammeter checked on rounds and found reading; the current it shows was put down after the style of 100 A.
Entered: 0.6 A
